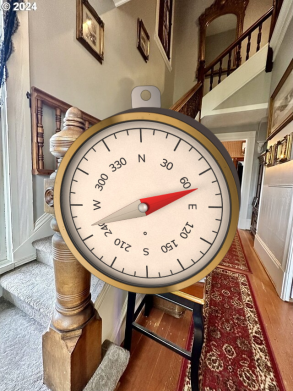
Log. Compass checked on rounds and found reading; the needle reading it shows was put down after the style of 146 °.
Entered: 70 °
